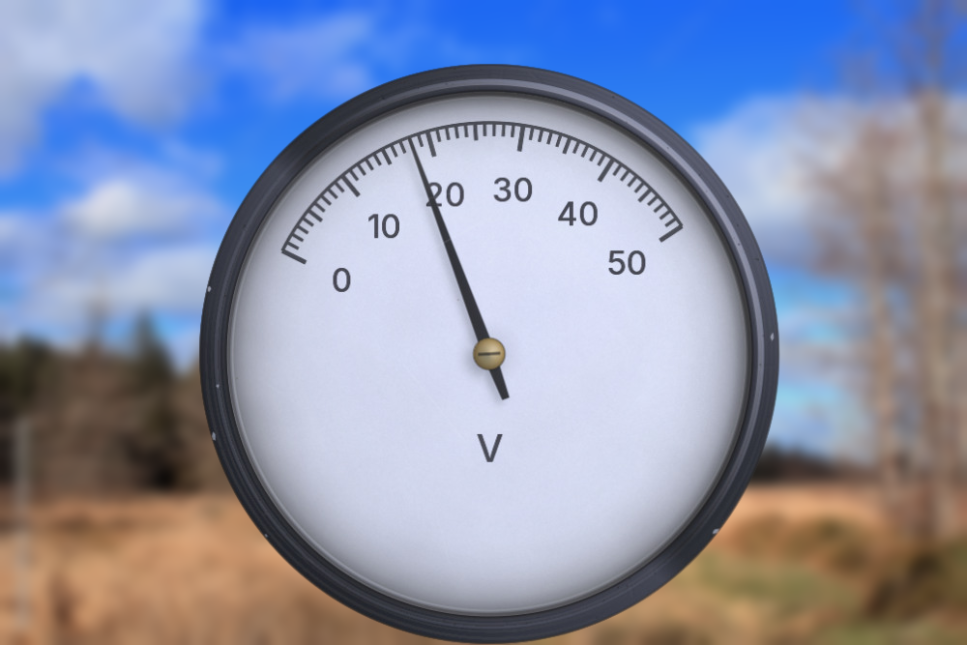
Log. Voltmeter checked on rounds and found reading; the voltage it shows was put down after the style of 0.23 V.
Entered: 18 V
